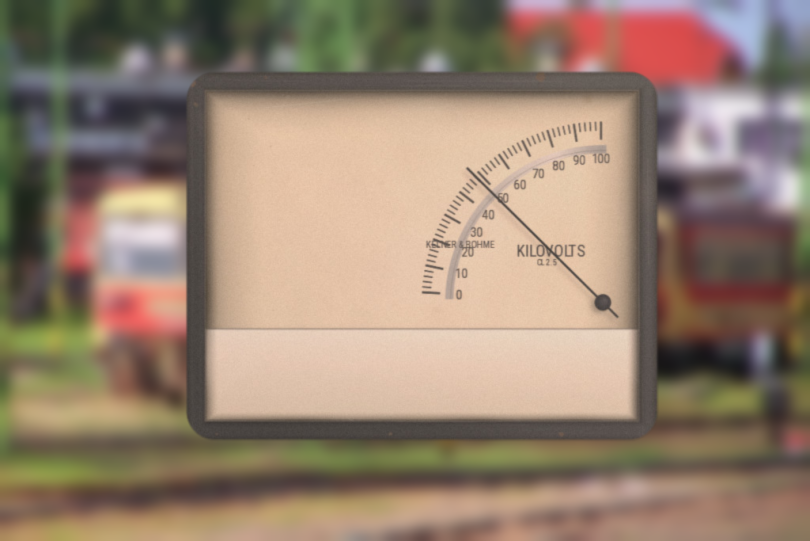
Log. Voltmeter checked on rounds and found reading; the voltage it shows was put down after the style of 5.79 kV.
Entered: 48 kV
